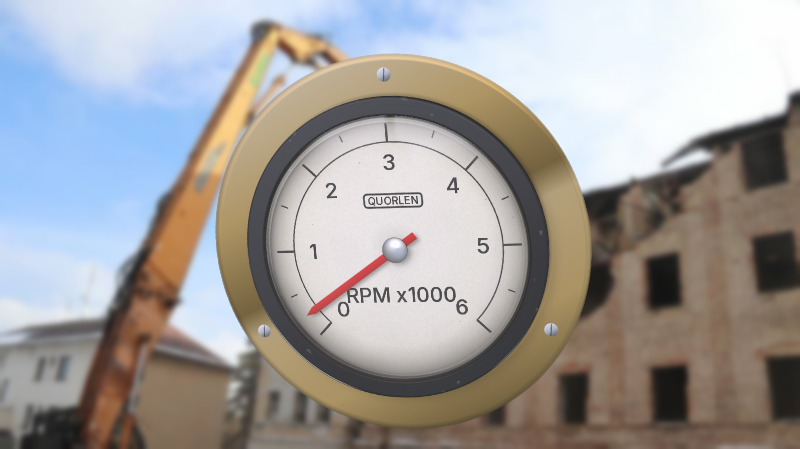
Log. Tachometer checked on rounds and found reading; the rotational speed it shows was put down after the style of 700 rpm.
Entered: 250 rpm
